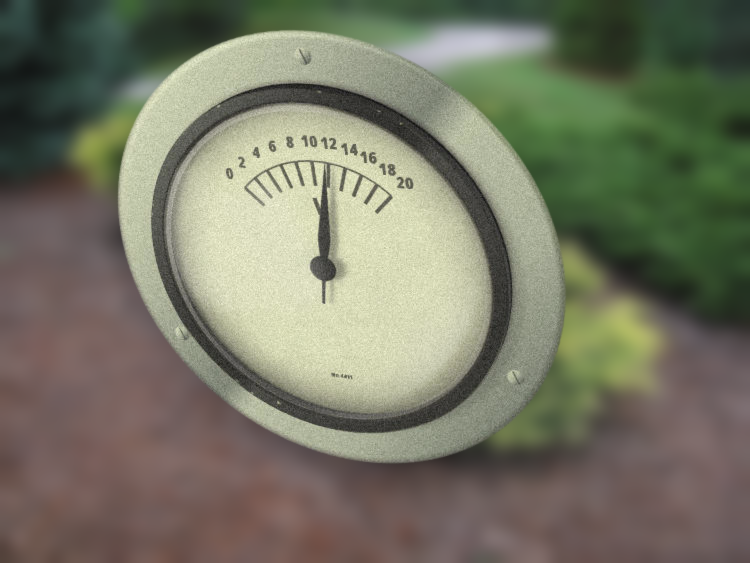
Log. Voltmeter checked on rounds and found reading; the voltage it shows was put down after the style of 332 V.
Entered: 12 V
